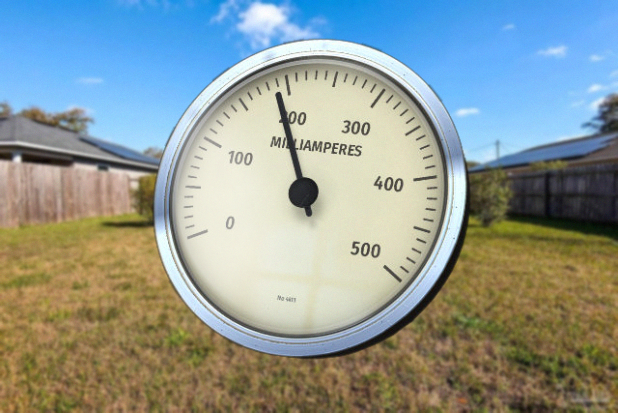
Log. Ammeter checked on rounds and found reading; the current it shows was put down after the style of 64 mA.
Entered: 190 mA
